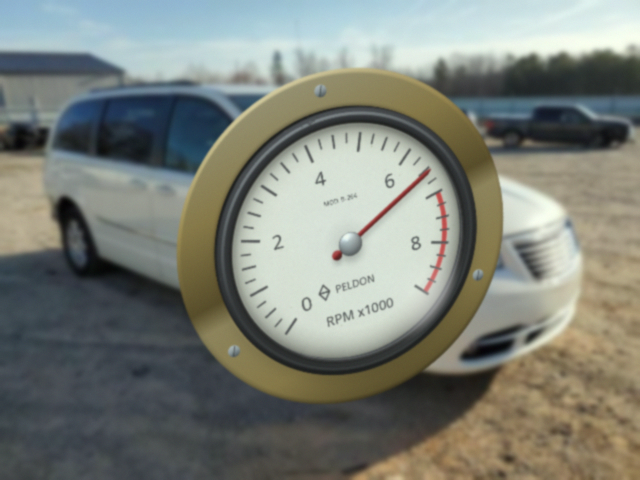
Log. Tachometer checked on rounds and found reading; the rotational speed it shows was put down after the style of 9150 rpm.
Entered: 6500 rpm
